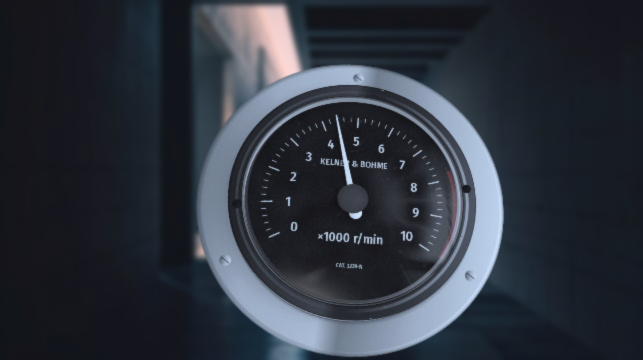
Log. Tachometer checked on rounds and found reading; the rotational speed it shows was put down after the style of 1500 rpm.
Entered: 4400 rpm
